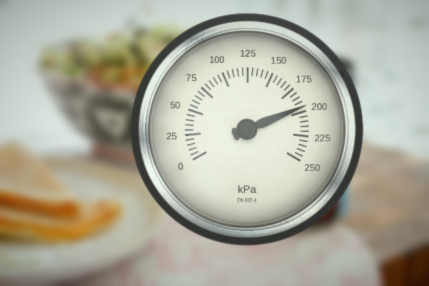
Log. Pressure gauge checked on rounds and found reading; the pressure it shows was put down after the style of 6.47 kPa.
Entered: 195 kPa
